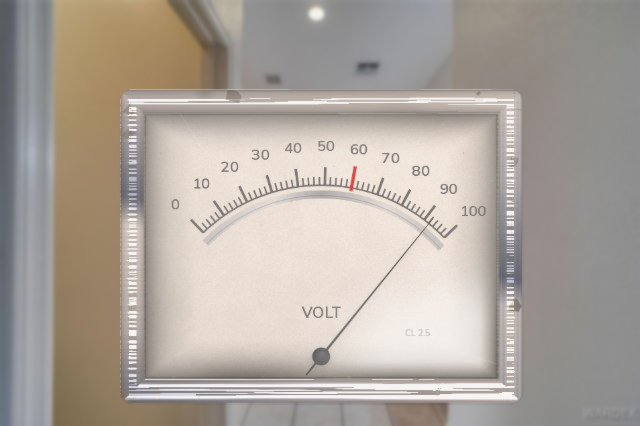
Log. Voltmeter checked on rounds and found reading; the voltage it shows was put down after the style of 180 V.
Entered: 92 V
